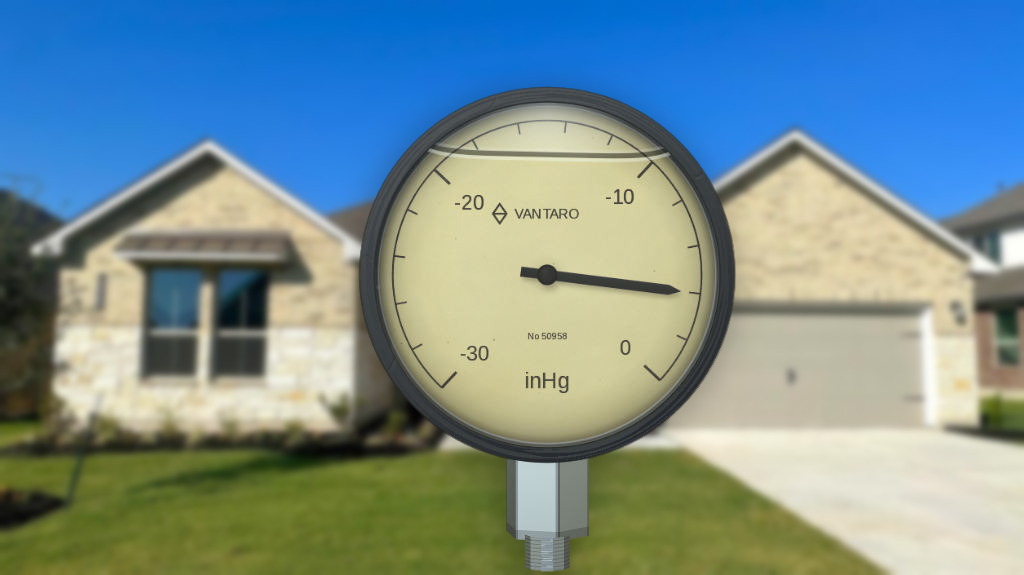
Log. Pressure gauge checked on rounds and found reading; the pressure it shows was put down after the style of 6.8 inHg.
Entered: -4 inHg
